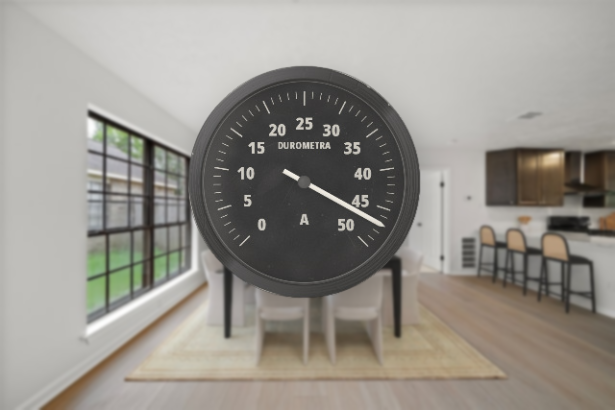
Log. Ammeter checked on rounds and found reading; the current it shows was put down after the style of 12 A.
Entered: 47 A
